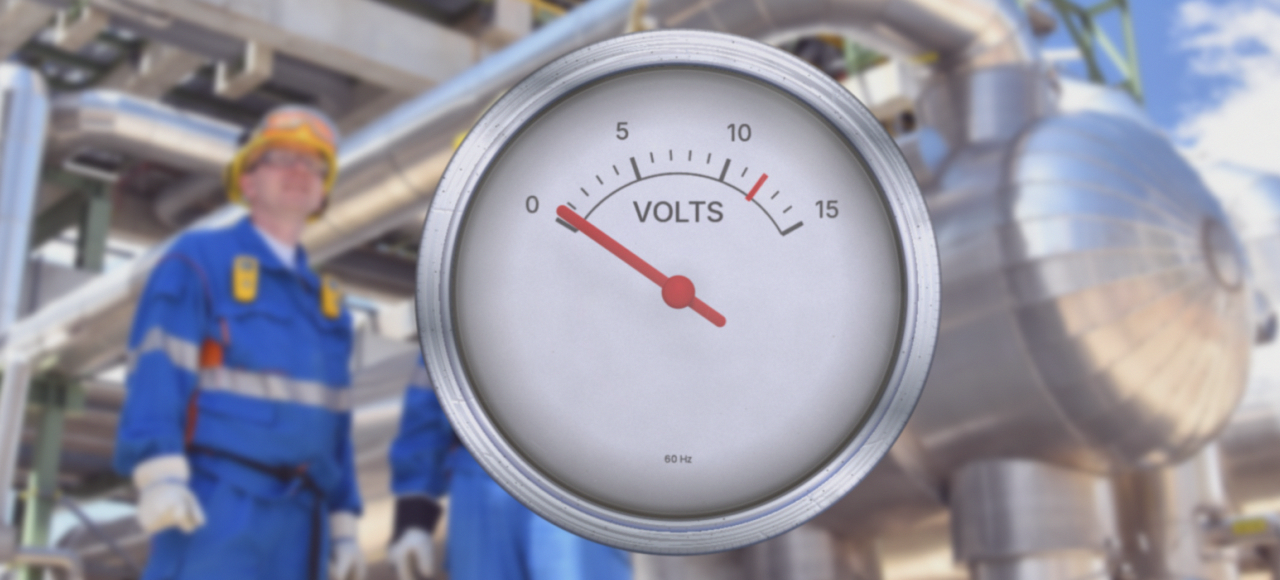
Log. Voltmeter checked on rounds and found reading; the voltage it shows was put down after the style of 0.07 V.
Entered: 0.5 V
